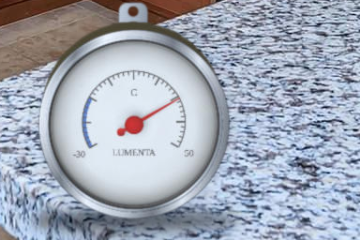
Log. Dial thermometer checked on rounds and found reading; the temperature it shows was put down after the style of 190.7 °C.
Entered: 30 °C
